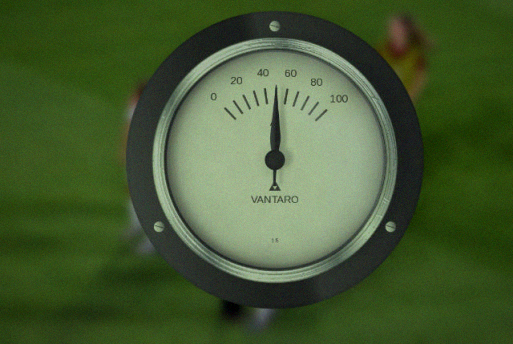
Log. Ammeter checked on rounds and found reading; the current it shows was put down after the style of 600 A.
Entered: 50 A
